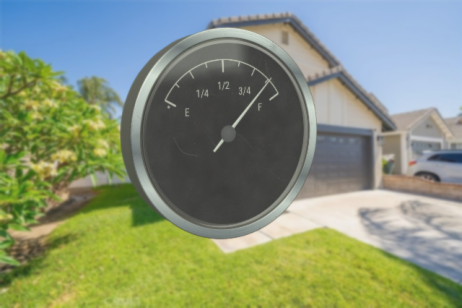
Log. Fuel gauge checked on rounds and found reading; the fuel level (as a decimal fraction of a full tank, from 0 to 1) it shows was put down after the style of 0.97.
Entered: 0.875
